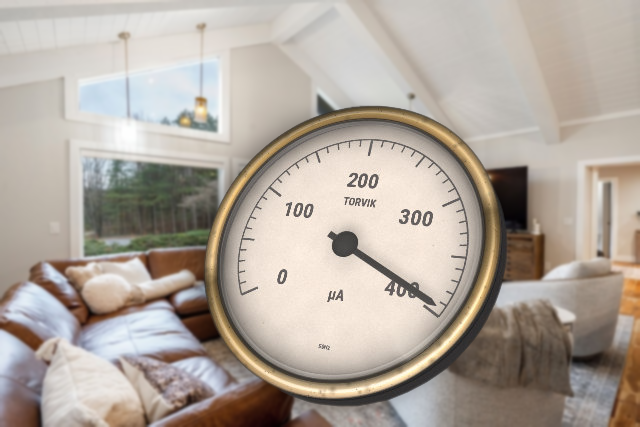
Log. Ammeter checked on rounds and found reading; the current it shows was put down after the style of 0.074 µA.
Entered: 395 µA
